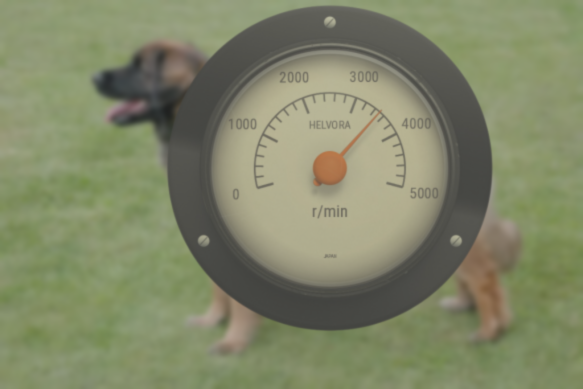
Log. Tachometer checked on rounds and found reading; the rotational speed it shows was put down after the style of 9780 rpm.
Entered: 3500 rpm
